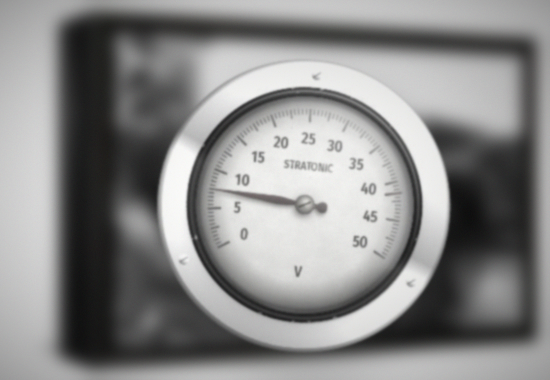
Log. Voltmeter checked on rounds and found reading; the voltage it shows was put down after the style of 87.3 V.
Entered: 7.5 V
